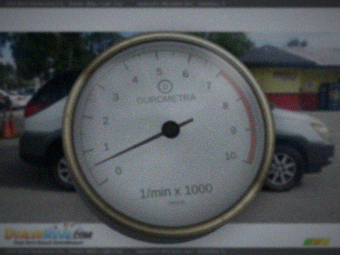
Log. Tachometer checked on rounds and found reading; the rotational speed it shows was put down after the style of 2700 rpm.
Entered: 500 rpm
